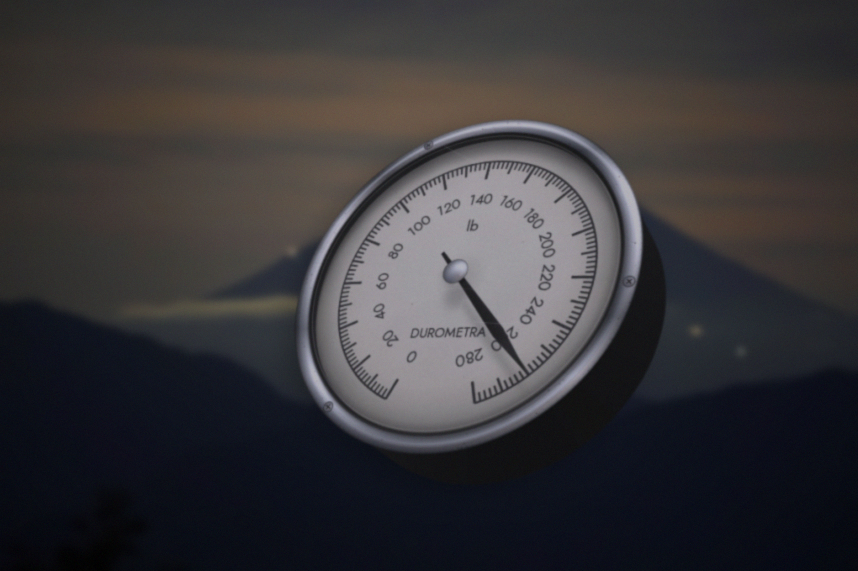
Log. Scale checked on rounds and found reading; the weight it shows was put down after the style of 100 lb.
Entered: 260 lb
